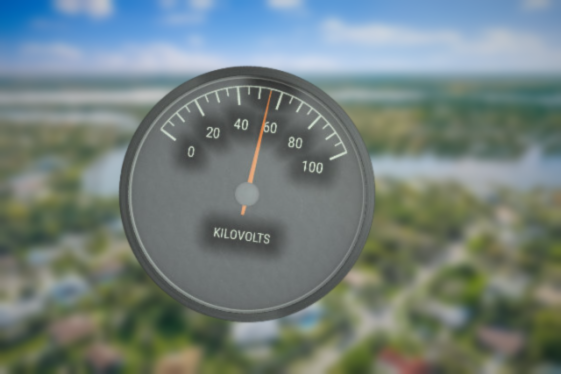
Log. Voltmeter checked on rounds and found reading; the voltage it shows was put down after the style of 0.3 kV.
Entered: 55 kV
